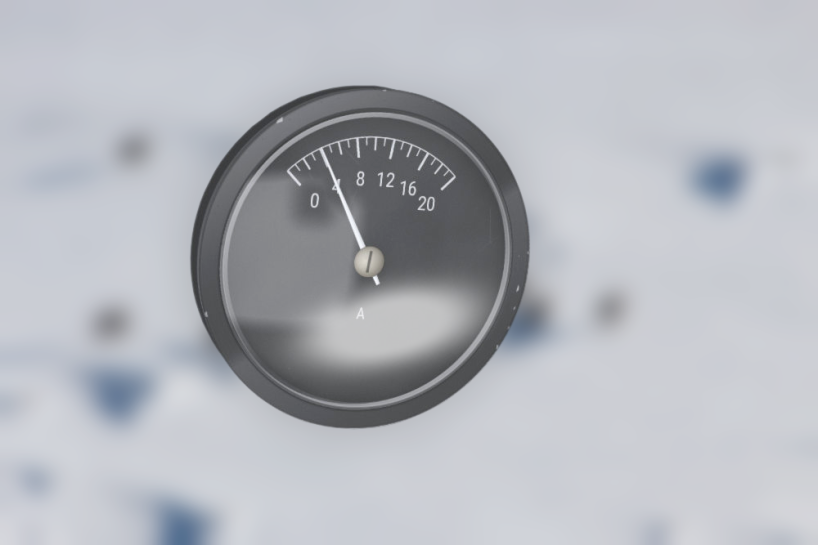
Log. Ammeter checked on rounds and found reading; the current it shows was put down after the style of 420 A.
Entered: 4 A
